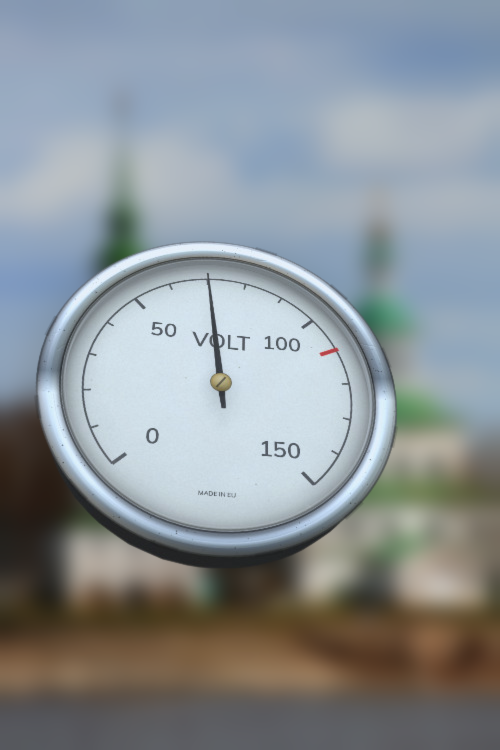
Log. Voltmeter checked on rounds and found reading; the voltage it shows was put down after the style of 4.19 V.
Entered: 70 V
